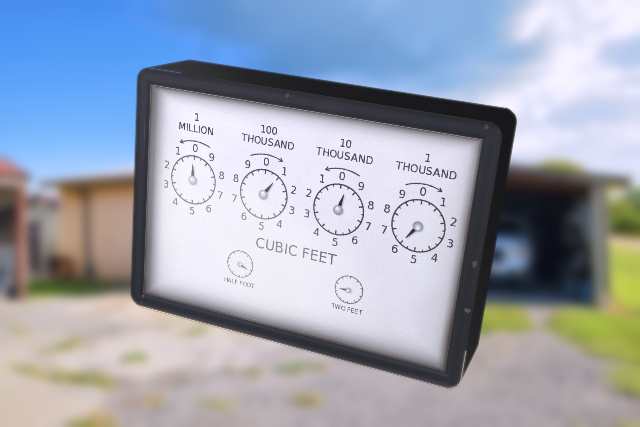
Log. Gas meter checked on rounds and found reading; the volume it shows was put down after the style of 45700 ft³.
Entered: 9600 ft³
